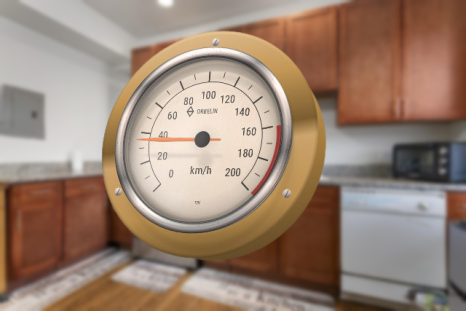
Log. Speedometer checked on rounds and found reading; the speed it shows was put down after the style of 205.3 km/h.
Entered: 35 km/h
